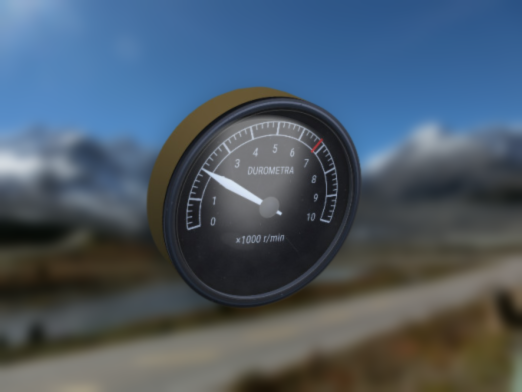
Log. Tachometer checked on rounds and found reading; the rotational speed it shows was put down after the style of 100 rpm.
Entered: 2000 rpm
